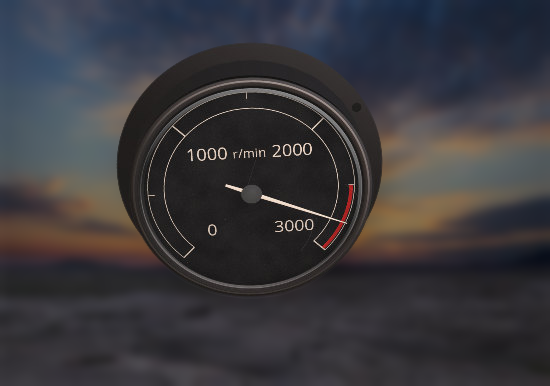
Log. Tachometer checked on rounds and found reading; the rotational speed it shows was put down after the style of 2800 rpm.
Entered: 2750 rpm
